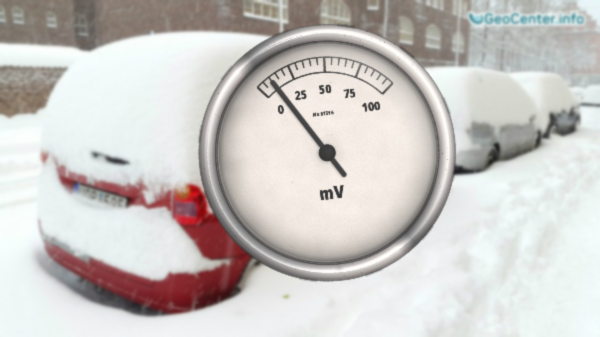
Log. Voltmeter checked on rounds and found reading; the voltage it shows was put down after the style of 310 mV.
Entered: 10 mV
